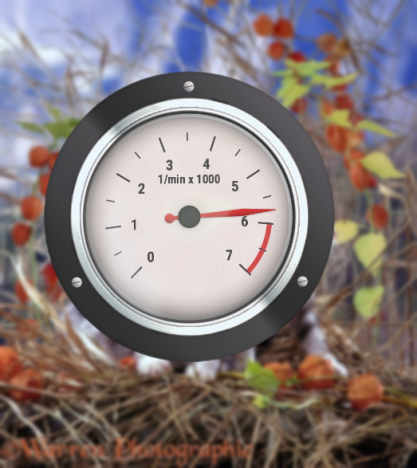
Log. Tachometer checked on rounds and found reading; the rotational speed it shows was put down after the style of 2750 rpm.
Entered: 5750 rpm
